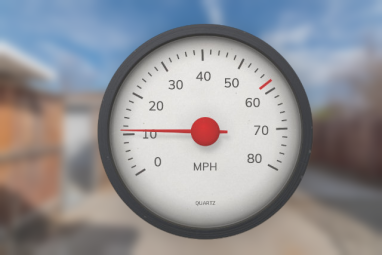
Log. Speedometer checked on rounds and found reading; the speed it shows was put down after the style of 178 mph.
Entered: 11 mph
